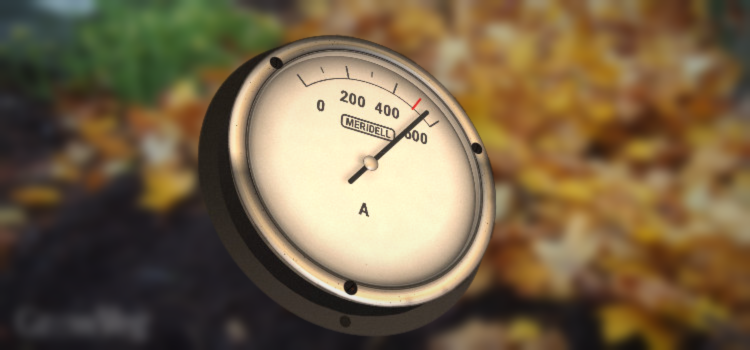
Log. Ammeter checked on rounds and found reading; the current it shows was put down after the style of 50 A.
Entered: 550 A
